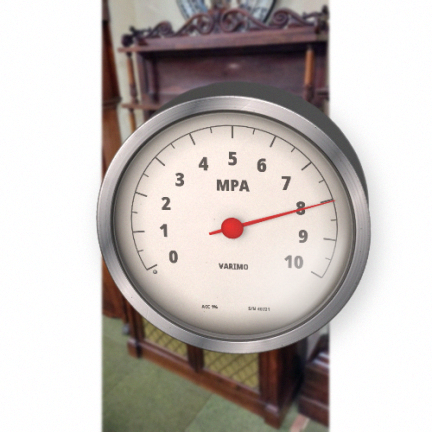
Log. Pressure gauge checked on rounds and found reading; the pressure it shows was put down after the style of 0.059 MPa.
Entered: 8 MPa
